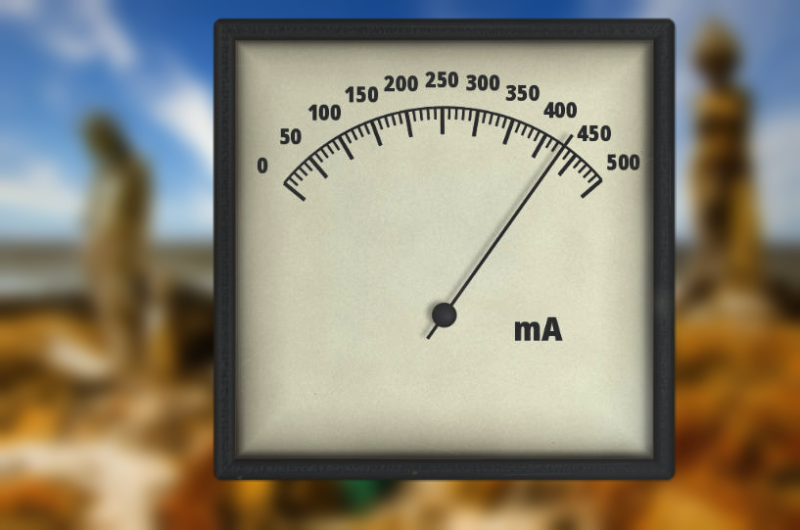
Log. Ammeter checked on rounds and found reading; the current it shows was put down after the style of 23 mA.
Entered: 430 mA
